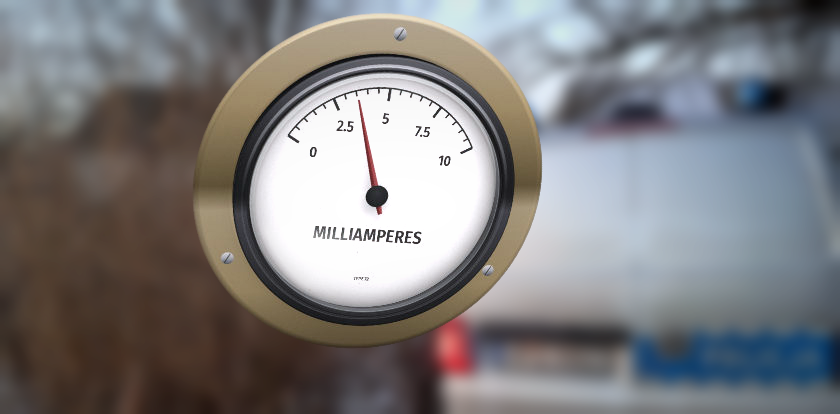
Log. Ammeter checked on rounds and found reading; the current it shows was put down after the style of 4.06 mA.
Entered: 3.5 mA
